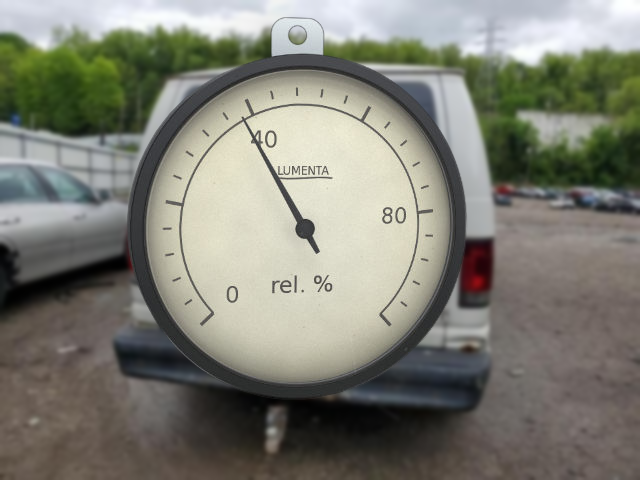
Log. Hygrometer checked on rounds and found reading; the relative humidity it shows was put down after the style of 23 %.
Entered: 38 %
